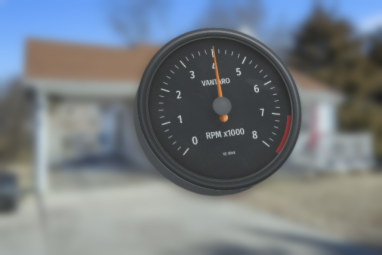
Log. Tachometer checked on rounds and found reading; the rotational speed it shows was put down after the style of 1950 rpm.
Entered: 4000 rpm
